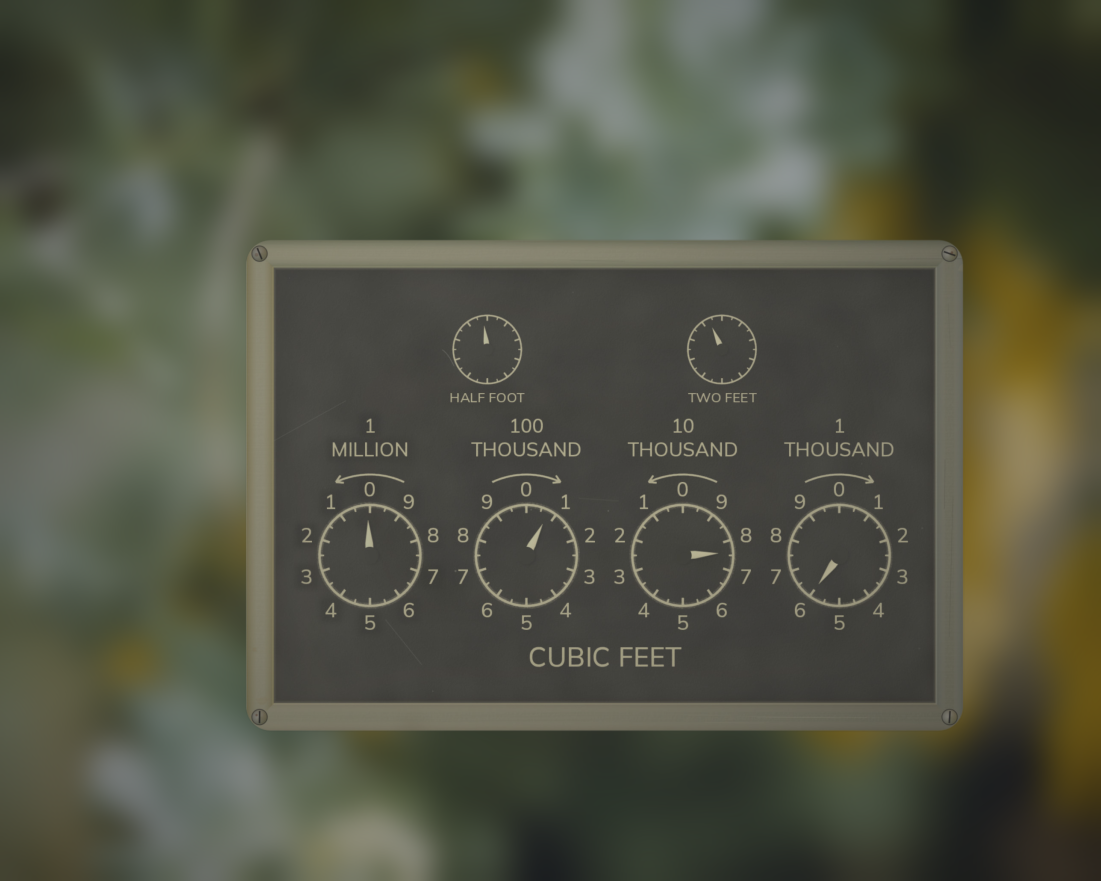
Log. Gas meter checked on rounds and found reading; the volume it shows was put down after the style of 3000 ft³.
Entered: 7600 ft³
